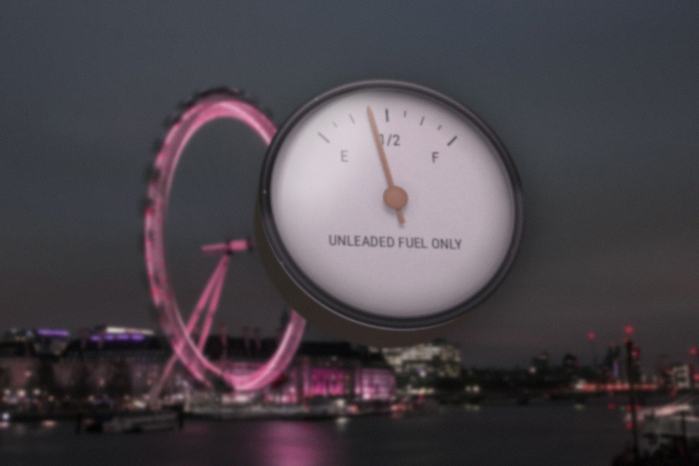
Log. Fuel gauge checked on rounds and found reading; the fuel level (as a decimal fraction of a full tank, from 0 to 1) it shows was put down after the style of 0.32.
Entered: 0.375
